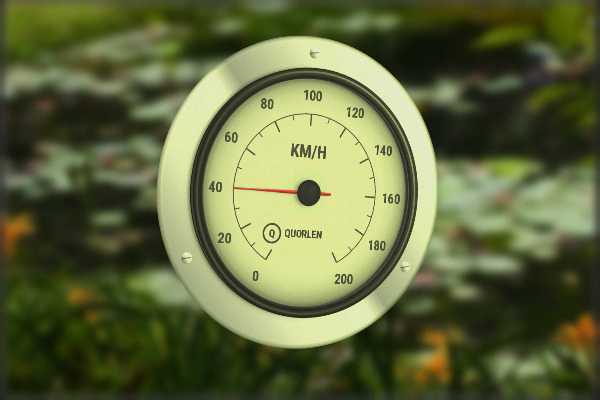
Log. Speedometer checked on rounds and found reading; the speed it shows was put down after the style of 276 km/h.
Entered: 40 km/h
